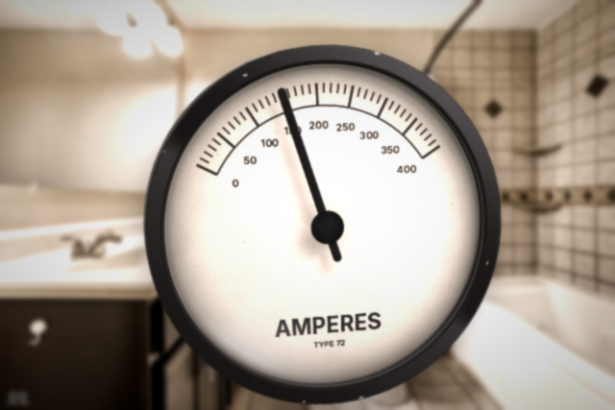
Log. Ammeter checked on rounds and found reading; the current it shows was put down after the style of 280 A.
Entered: 150 A
